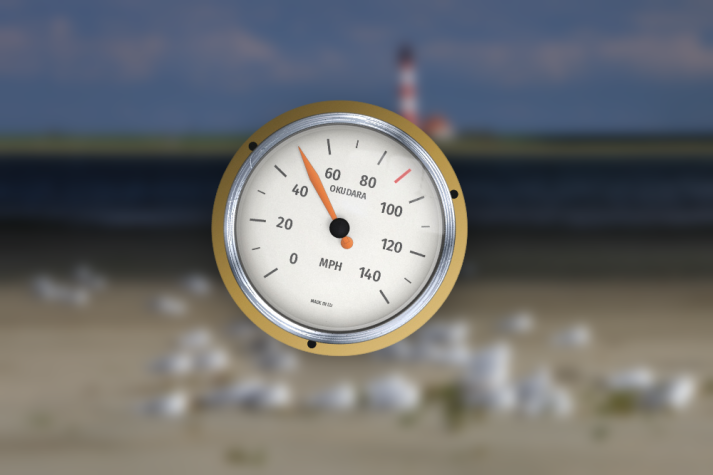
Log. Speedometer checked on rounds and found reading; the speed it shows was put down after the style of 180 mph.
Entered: 50 mph
